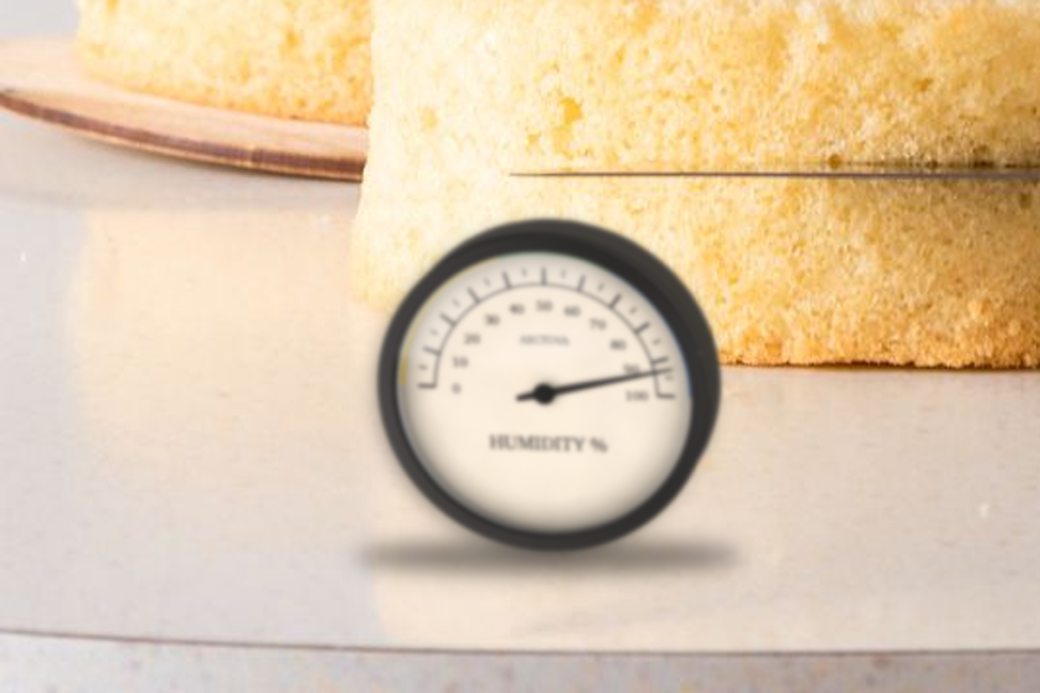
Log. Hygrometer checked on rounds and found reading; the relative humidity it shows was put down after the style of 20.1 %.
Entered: 92.5 %
